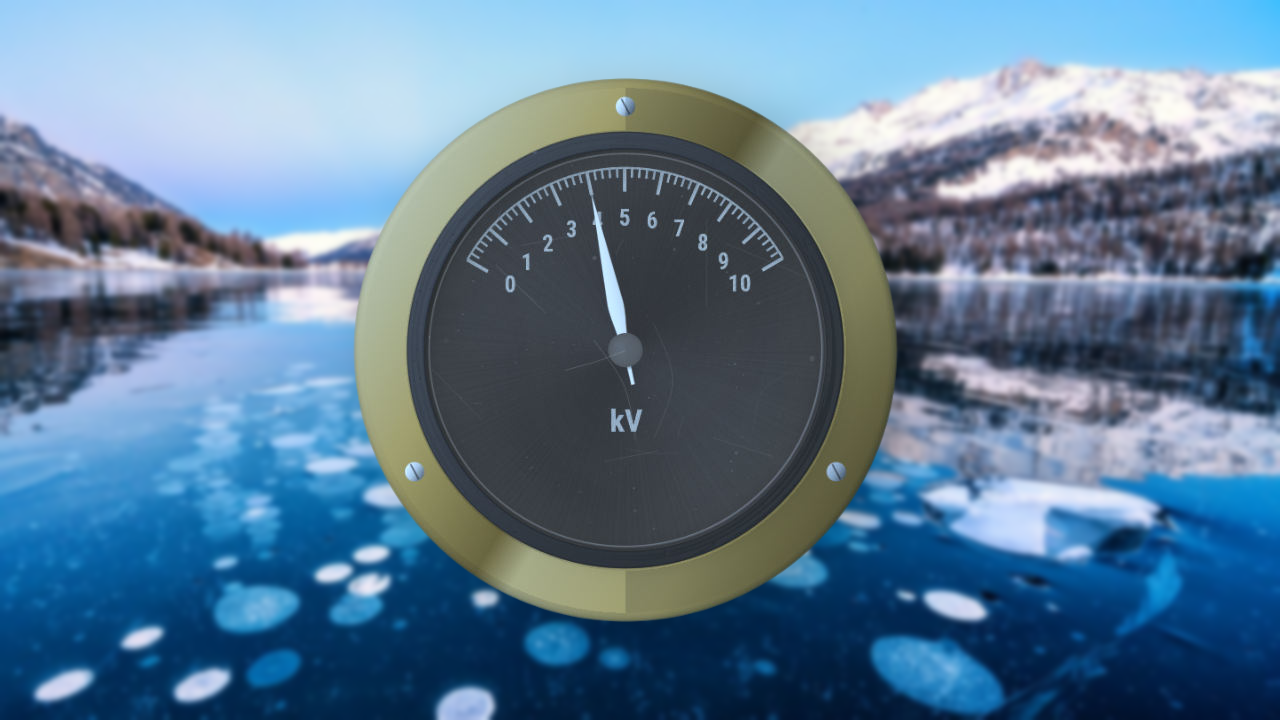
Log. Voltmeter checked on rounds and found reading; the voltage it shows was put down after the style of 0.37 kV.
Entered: 4 kV
